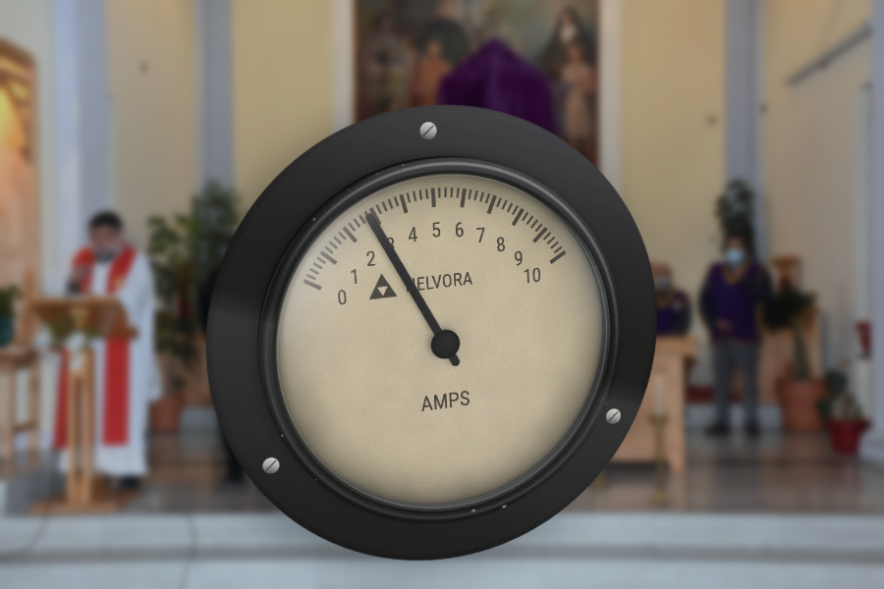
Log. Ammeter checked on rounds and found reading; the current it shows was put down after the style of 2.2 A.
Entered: 2.8 A
